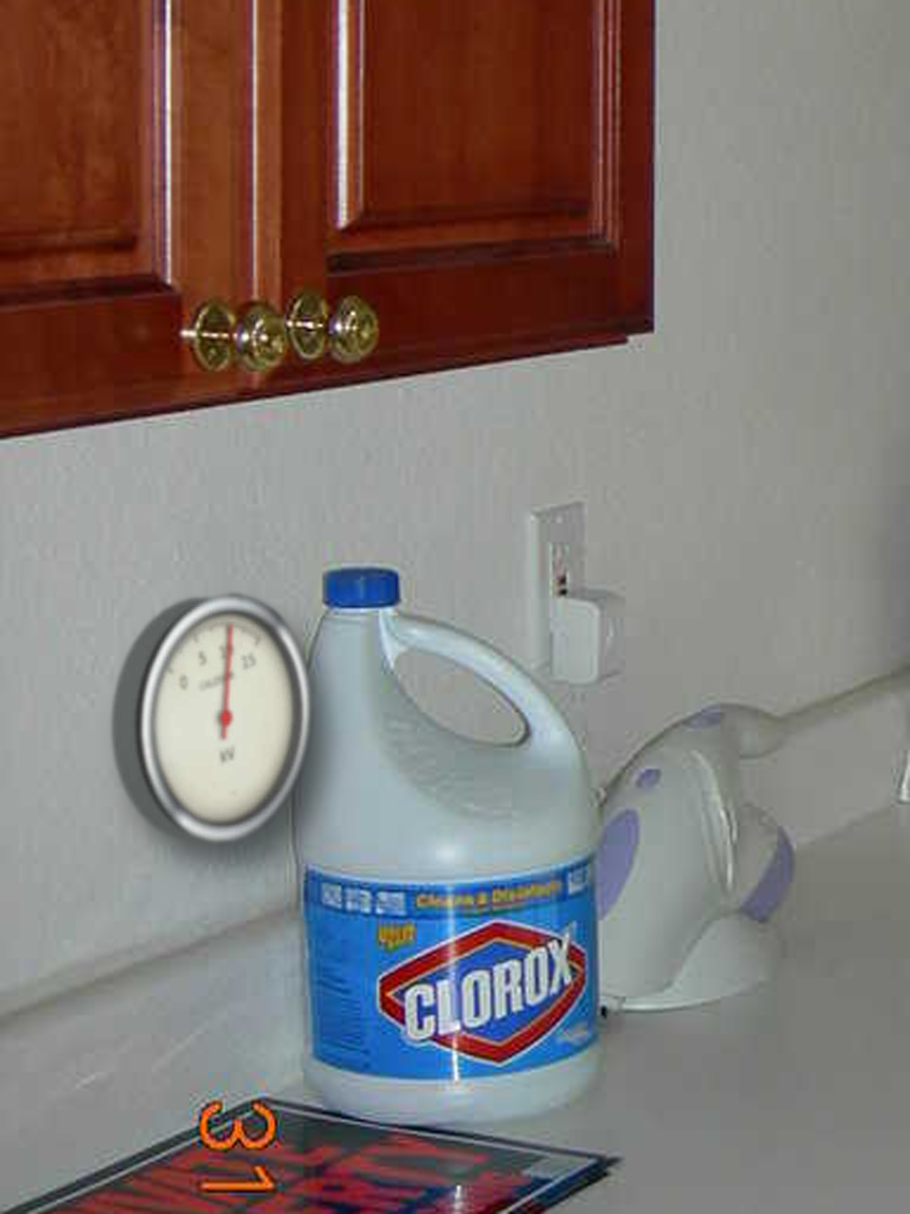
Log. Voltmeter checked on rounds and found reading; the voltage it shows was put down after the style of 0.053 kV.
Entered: 10 kV
